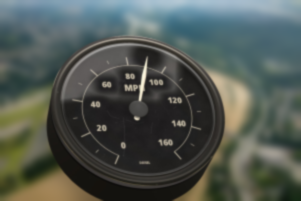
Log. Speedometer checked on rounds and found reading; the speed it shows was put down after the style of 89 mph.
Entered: 90 mph
